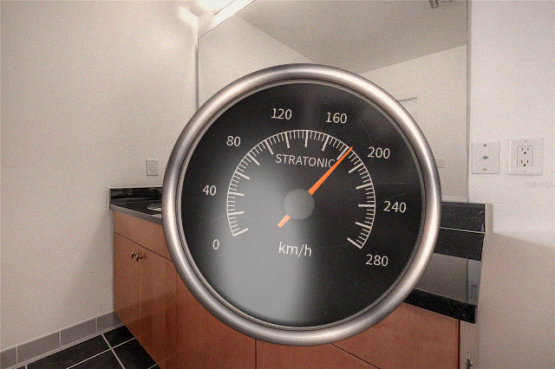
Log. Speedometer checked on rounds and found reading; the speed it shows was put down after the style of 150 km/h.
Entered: 184 km/h
